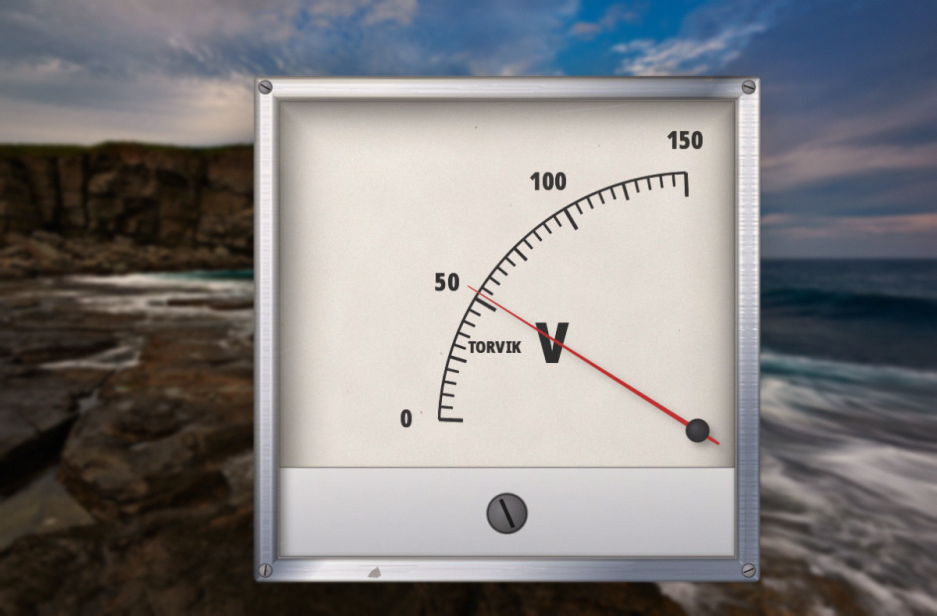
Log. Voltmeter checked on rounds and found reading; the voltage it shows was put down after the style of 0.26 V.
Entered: 52.5 V
